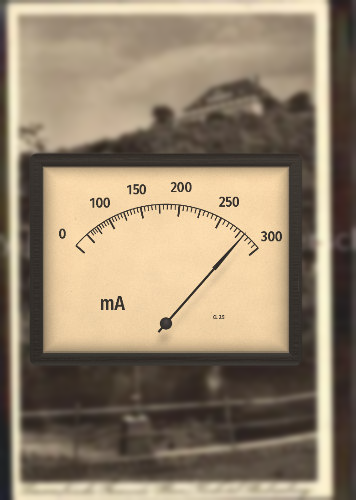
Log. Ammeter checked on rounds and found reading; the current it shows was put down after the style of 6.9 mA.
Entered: 280 mA
